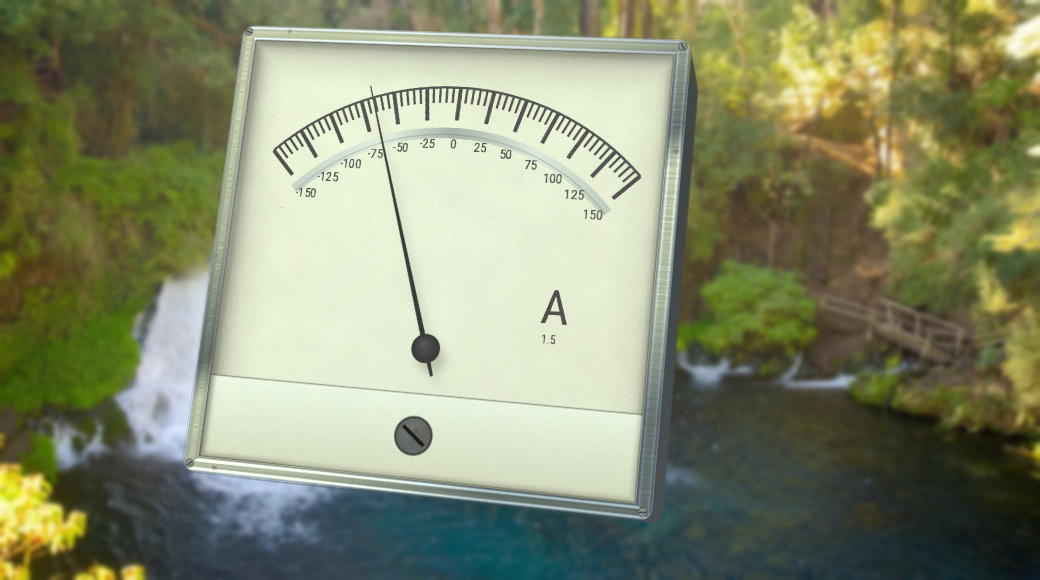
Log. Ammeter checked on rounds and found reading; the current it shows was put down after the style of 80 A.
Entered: -65 A
